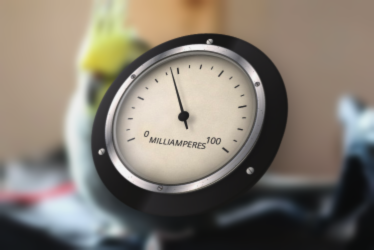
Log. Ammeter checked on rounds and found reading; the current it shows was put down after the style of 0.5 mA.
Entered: 37.5 mA
